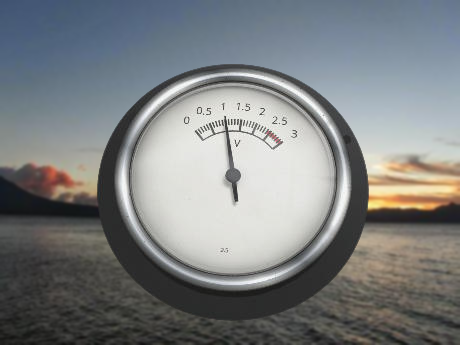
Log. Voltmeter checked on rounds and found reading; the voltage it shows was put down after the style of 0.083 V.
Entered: 1 V
